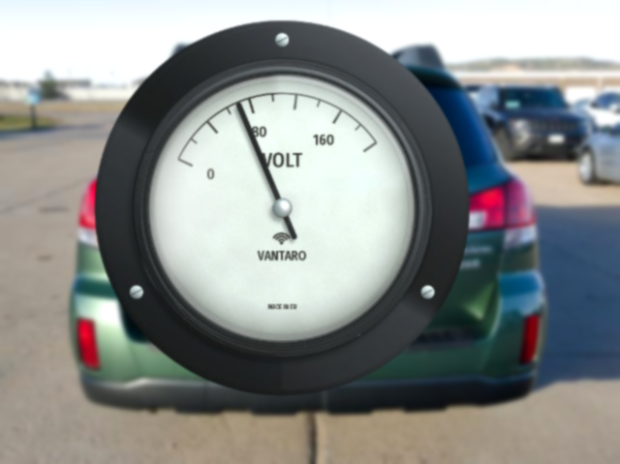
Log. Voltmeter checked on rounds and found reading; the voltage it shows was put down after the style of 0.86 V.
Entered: 70 V
